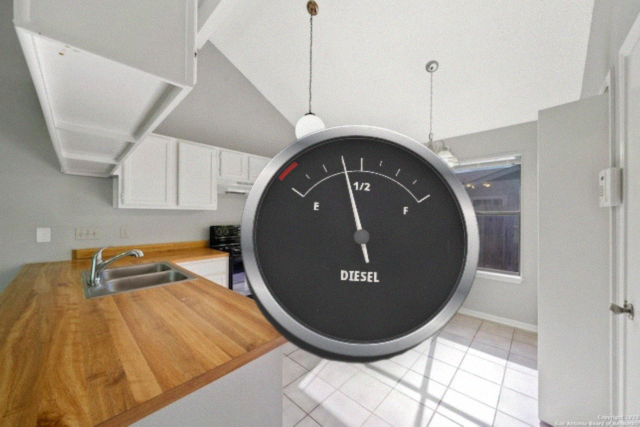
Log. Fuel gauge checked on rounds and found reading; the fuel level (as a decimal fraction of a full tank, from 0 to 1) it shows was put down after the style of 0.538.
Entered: 0.375
